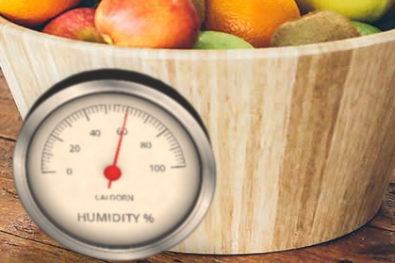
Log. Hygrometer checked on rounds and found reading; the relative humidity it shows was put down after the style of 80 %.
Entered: 60 %
